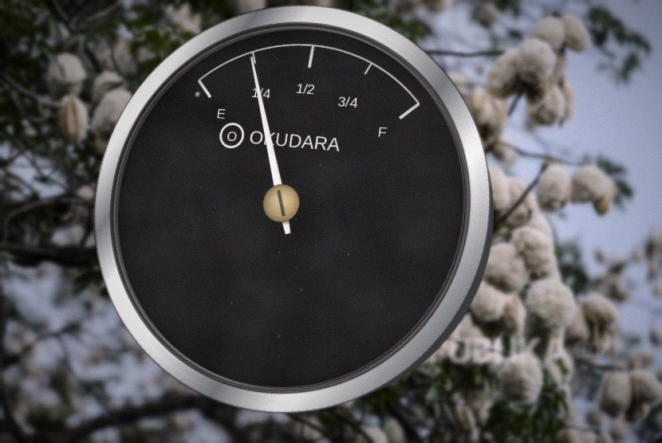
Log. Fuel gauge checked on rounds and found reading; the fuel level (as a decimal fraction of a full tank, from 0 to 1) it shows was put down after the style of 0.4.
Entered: 0.25
